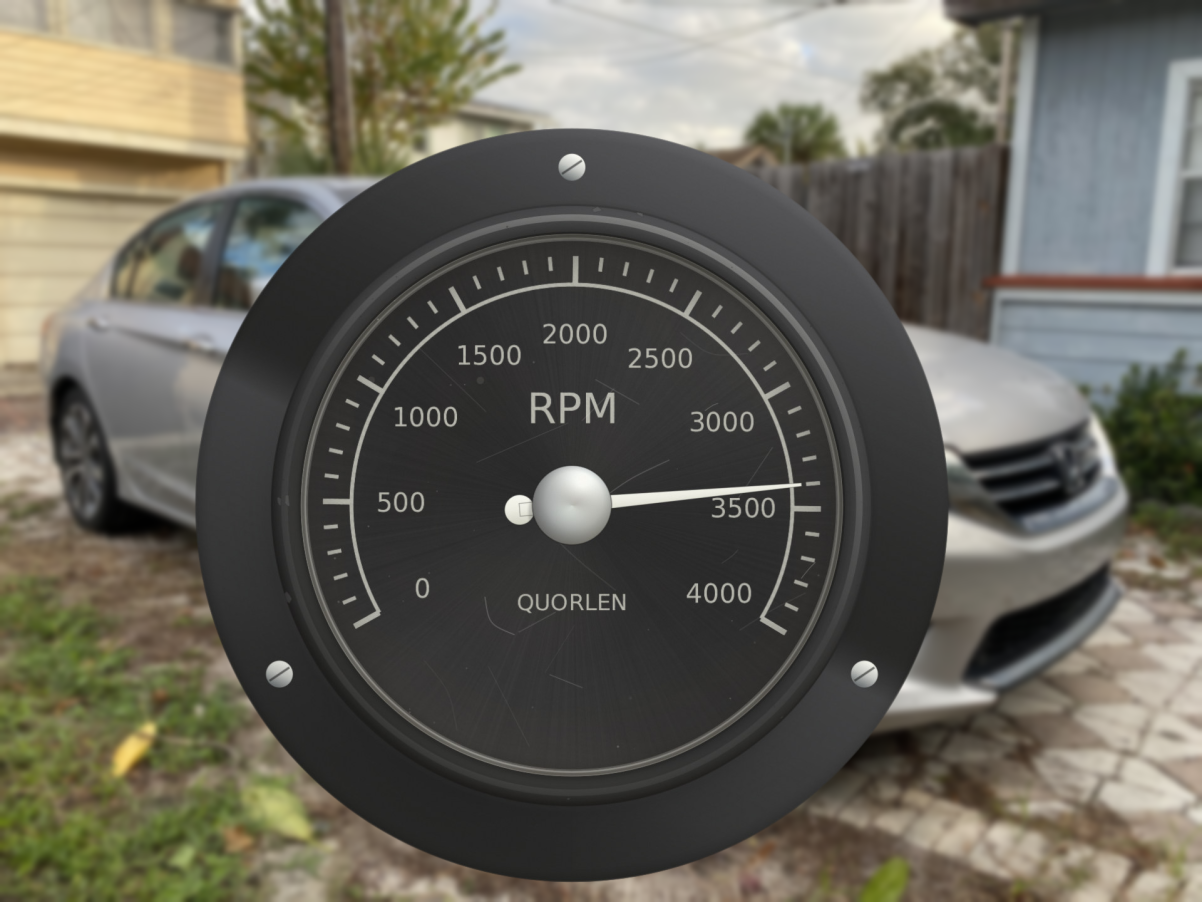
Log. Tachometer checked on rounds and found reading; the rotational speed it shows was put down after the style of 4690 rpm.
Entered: 3400 rpm
